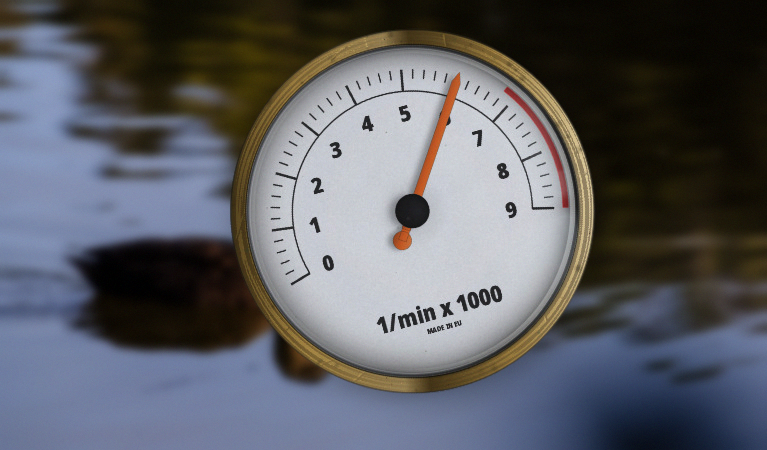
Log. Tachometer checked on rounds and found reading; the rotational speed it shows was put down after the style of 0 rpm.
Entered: 6000 rpm
